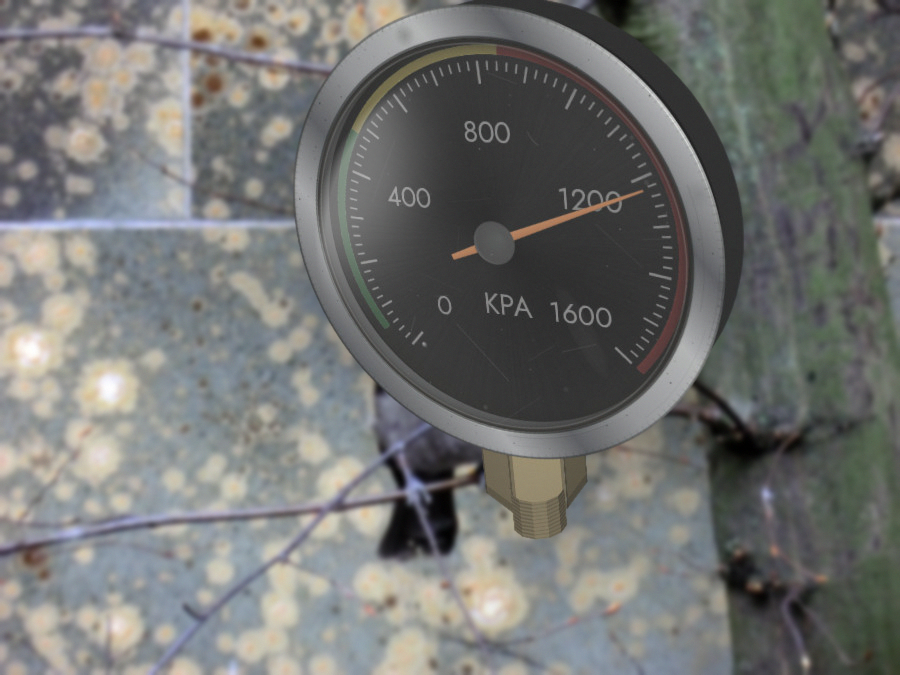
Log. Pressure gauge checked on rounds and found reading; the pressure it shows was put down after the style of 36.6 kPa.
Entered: 1220 kPa
